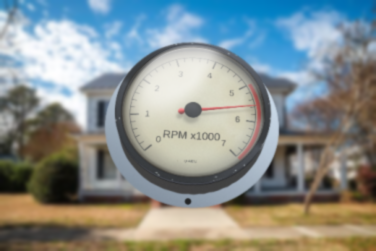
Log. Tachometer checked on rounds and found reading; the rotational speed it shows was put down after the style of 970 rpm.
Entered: 5600 rpm
